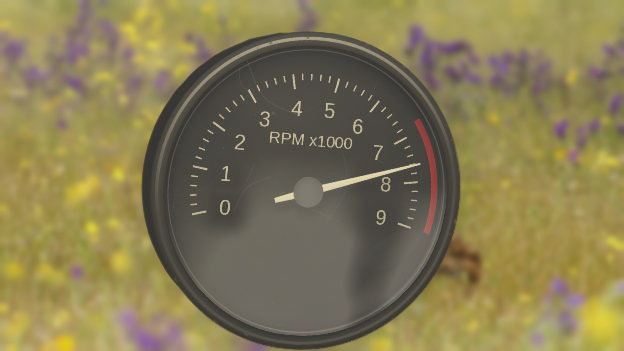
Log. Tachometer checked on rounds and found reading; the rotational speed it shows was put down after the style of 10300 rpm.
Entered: 7600 rpm
